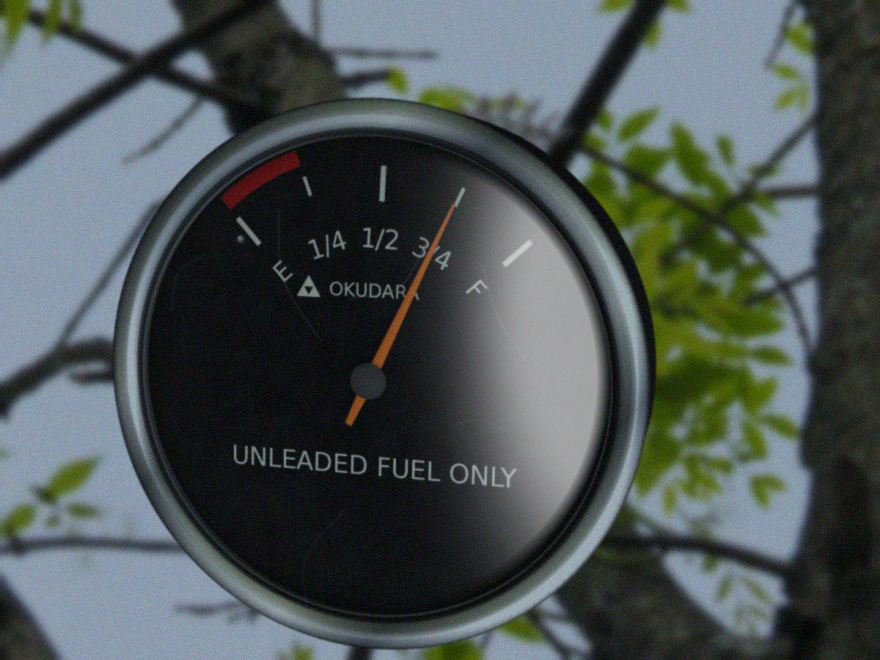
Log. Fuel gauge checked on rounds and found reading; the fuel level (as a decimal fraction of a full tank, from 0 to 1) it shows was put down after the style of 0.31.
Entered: 0.75
